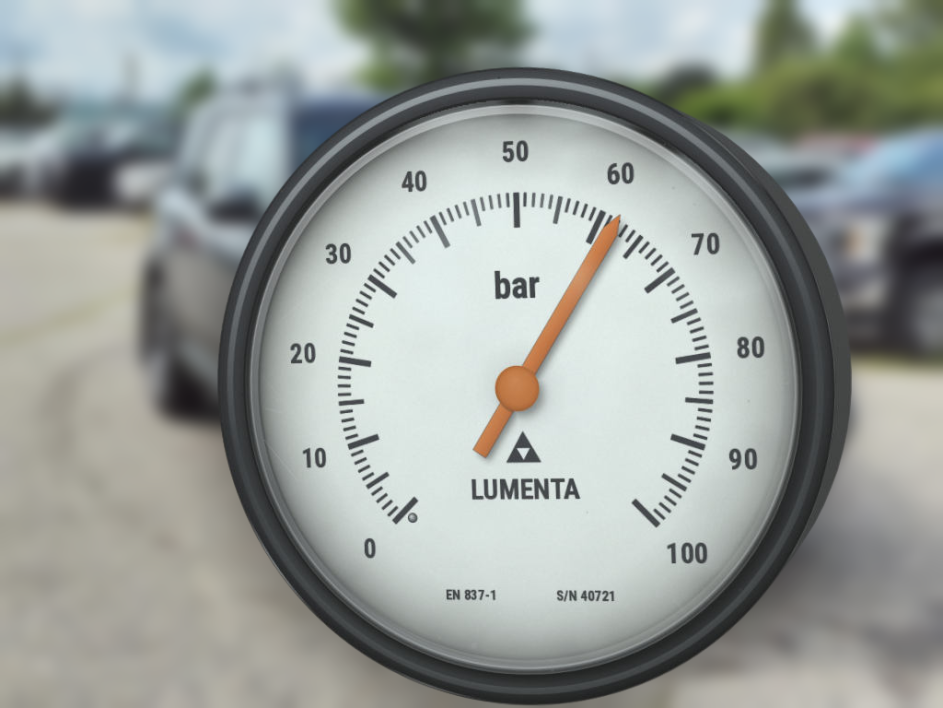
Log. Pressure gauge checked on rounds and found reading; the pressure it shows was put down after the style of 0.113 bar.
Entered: 62 bar
